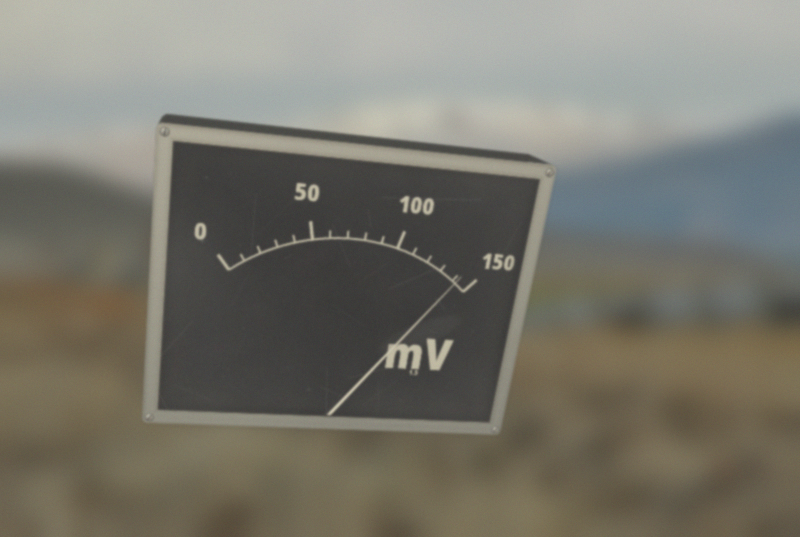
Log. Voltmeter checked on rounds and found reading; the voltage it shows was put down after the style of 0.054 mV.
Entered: 140 mV
